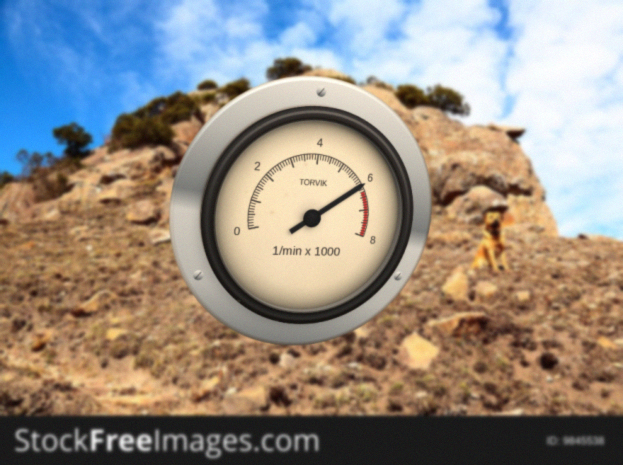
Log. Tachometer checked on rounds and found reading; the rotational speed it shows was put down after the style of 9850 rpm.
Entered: 6000 rpm
